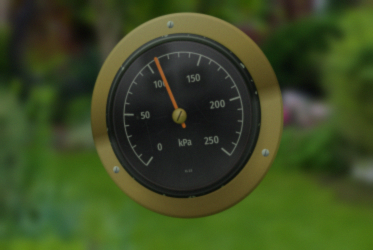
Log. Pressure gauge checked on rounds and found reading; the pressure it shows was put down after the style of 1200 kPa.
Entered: 110 kPa
